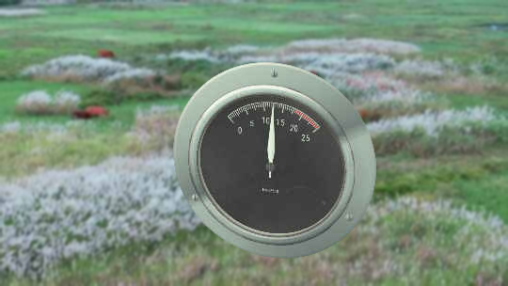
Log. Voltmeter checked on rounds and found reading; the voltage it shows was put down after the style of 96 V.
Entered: 12.5 V
